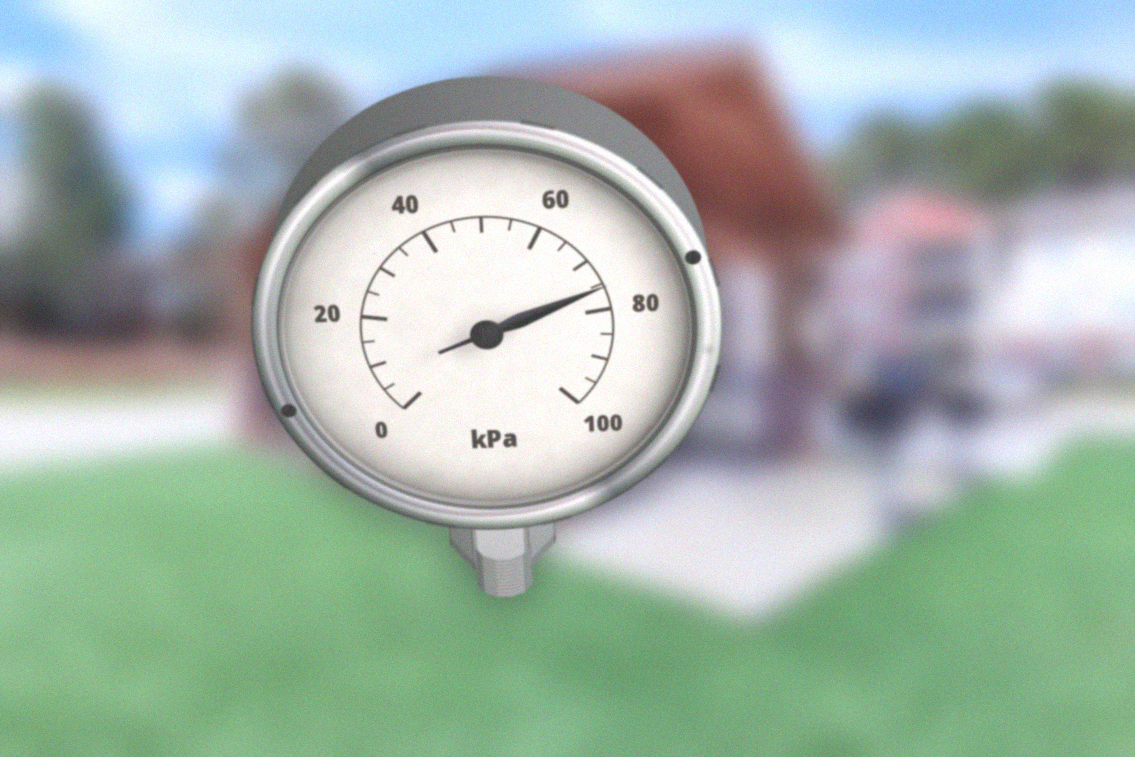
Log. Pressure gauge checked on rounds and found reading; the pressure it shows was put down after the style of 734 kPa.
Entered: 75 kPa
